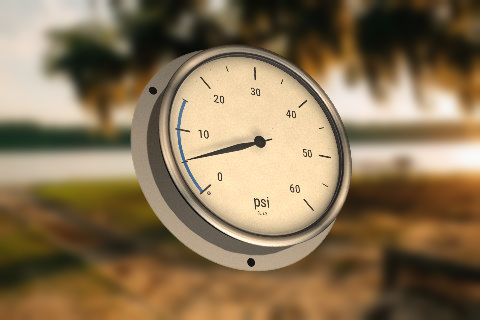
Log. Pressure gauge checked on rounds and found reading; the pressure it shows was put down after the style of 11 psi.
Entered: 5 psi
